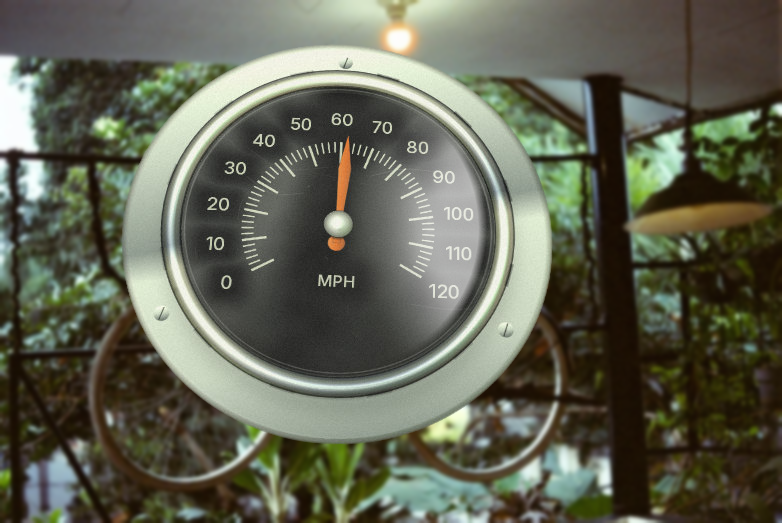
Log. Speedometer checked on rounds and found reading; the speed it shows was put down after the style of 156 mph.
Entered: 62 mph
